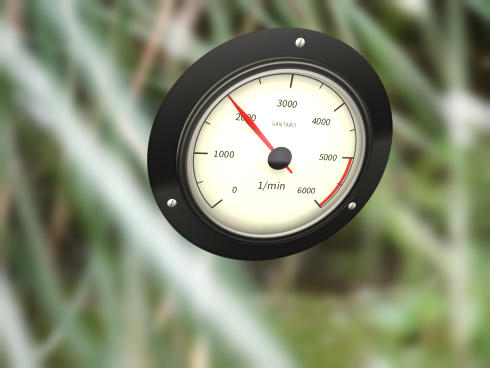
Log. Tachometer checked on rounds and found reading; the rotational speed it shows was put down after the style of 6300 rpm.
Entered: 2000 rpm
